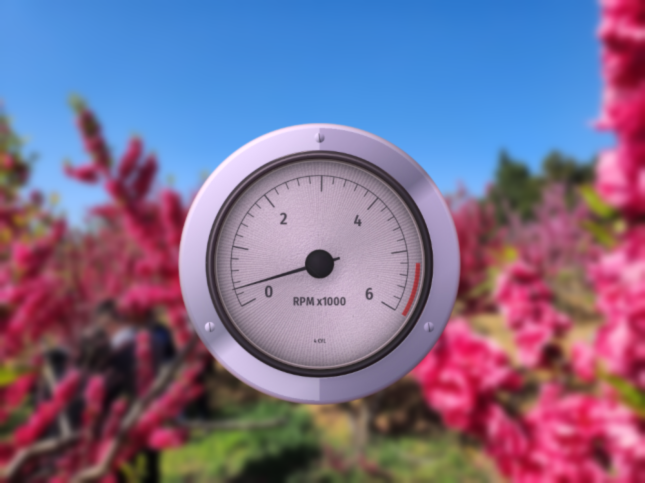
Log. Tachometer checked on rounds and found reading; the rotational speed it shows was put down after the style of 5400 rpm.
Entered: 300 rpm
